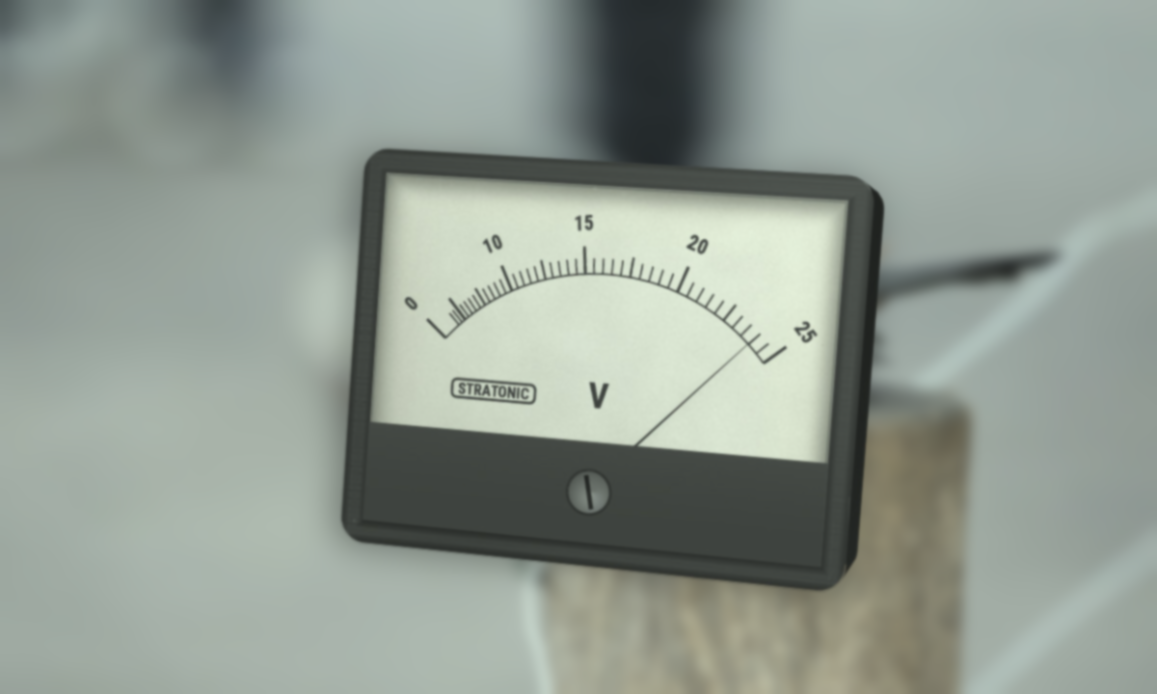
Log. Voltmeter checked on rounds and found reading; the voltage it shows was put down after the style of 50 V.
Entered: 24 V
